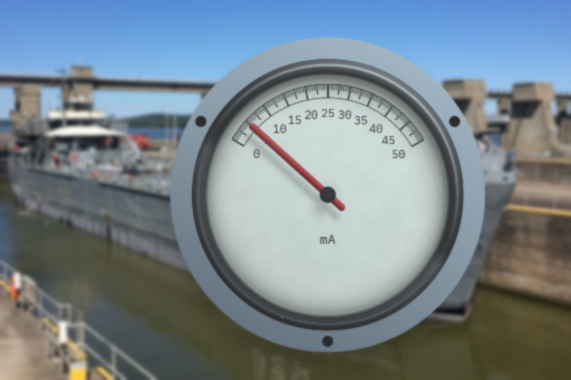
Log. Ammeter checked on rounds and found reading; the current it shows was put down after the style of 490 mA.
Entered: 5 mA
